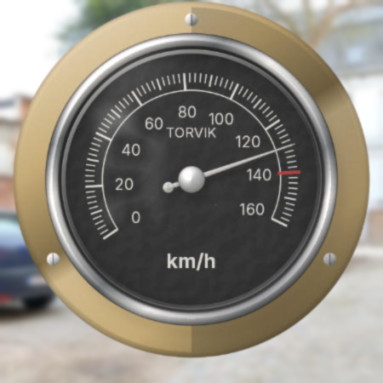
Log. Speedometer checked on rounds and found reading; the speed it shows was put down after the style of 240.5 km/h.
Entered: 130 km/h
